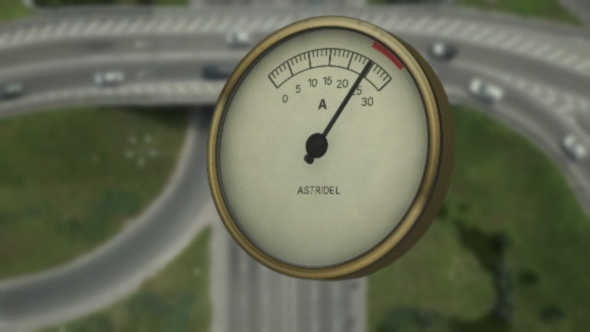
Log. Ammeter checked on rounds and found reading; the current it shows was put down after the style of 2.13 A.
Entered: 25 A
